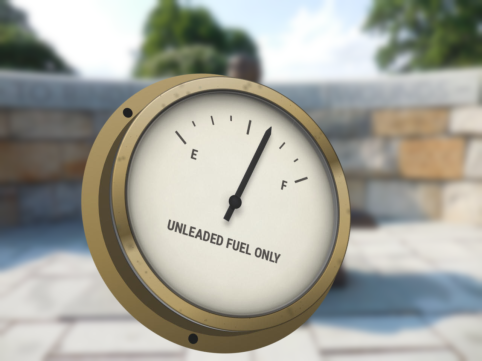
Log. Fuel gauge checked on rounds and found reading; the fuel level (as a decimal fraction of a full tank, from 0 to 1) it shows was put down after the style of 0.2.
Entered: 0.625
